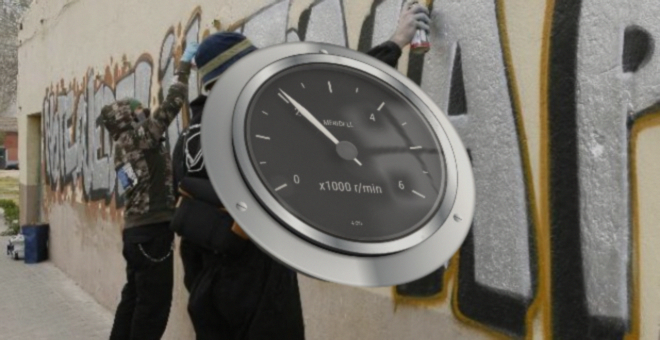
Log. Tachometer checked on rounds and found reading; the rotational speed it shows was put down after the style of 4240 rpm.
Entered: 2000 rpm
